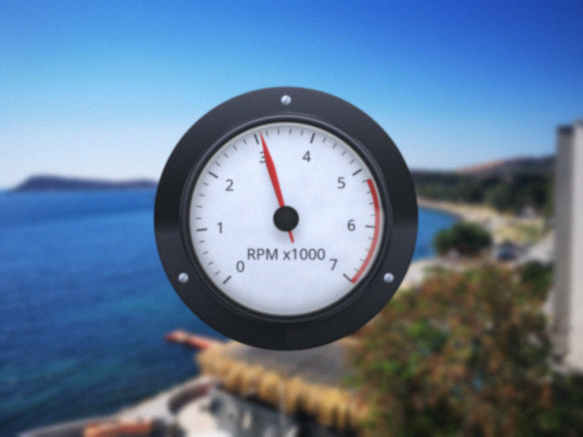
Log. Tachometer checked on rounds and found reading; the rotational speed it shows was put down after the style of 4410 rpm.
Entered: 3100 rpm
